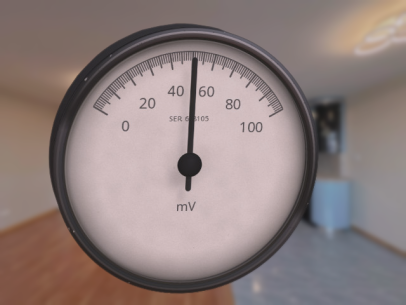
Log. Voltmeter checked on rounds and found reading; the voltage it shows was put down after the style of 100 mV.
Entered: 50 mV
